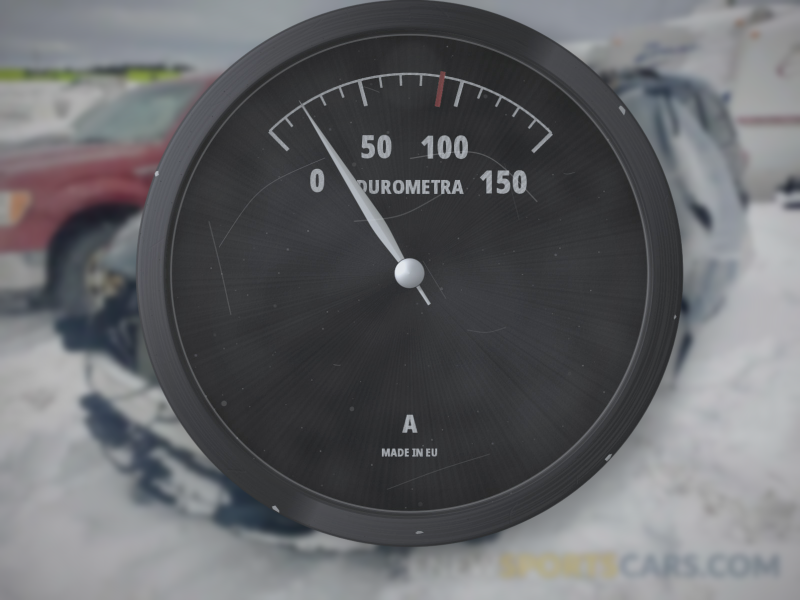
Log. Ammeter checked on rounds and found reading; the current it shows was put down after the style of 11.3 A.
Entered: 20 A
